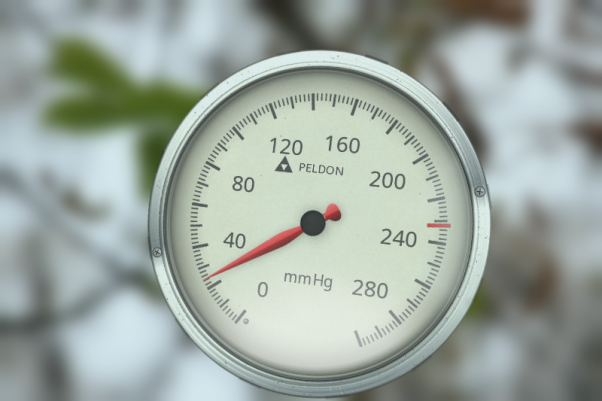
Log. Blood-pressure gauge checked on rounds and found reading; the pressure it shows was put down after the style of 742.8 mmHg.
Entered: 24 mmHg
